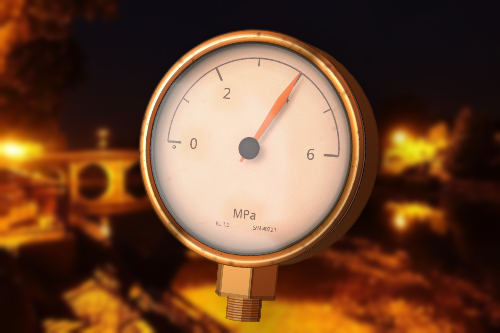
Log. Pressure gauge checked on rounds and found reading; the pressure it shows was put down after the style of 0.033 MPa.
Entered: 4 MPa
